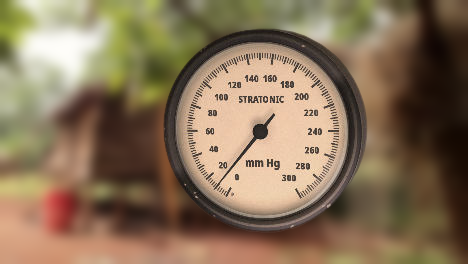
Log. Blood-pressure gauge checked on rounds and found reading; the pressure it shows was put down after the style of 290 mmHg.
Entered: 10 mmHg
